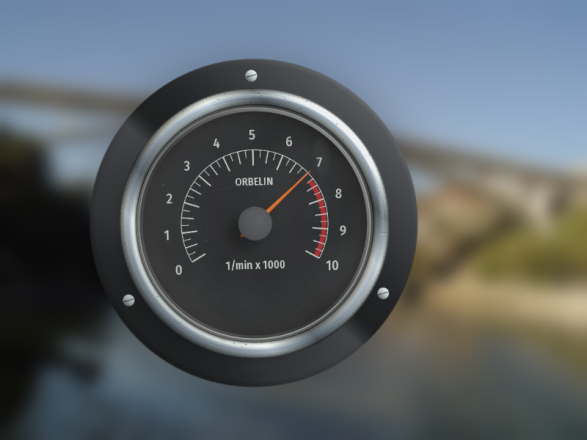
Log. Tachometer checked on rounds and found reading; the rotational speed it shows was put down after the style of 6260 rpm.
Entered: 7000 rpm
